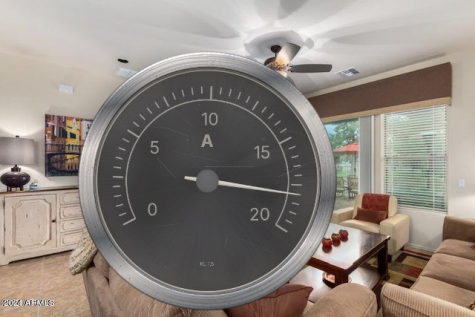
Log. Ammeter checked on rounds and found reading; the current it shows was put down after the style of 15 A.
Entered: 18 A
